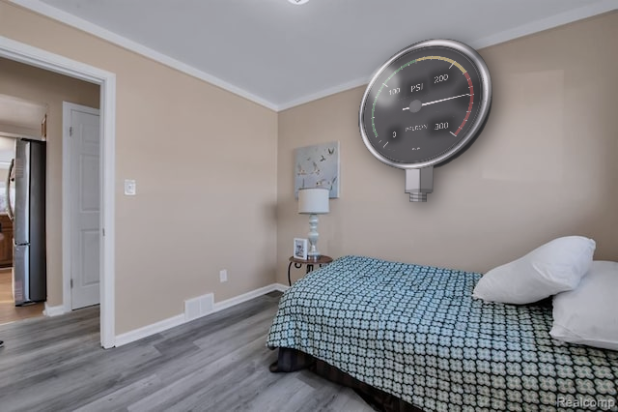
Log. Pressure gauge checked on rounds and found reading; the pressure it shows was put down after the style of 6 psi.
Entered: 250 psi
